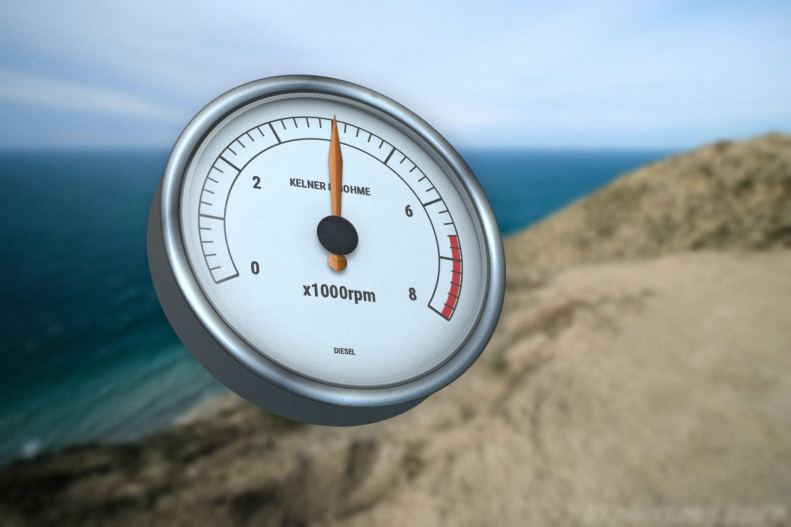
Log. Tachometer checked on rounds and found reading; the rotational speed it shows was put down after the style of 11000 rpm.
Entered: 4000 rpm
